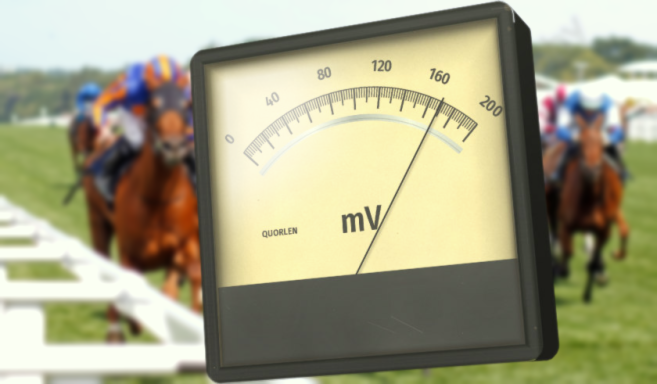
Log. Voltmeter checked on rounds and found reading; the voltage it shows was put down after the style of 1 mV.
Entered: 170 mV
